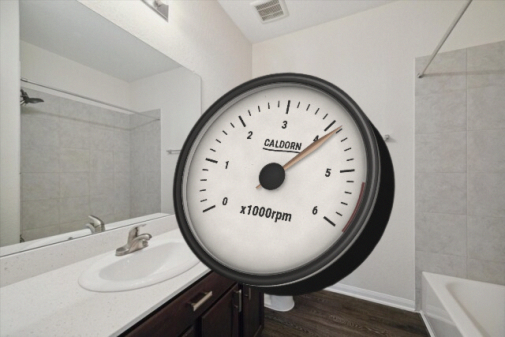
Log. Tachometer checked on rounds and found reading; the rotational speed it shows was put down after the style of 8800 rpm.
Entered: 4200 rpm
